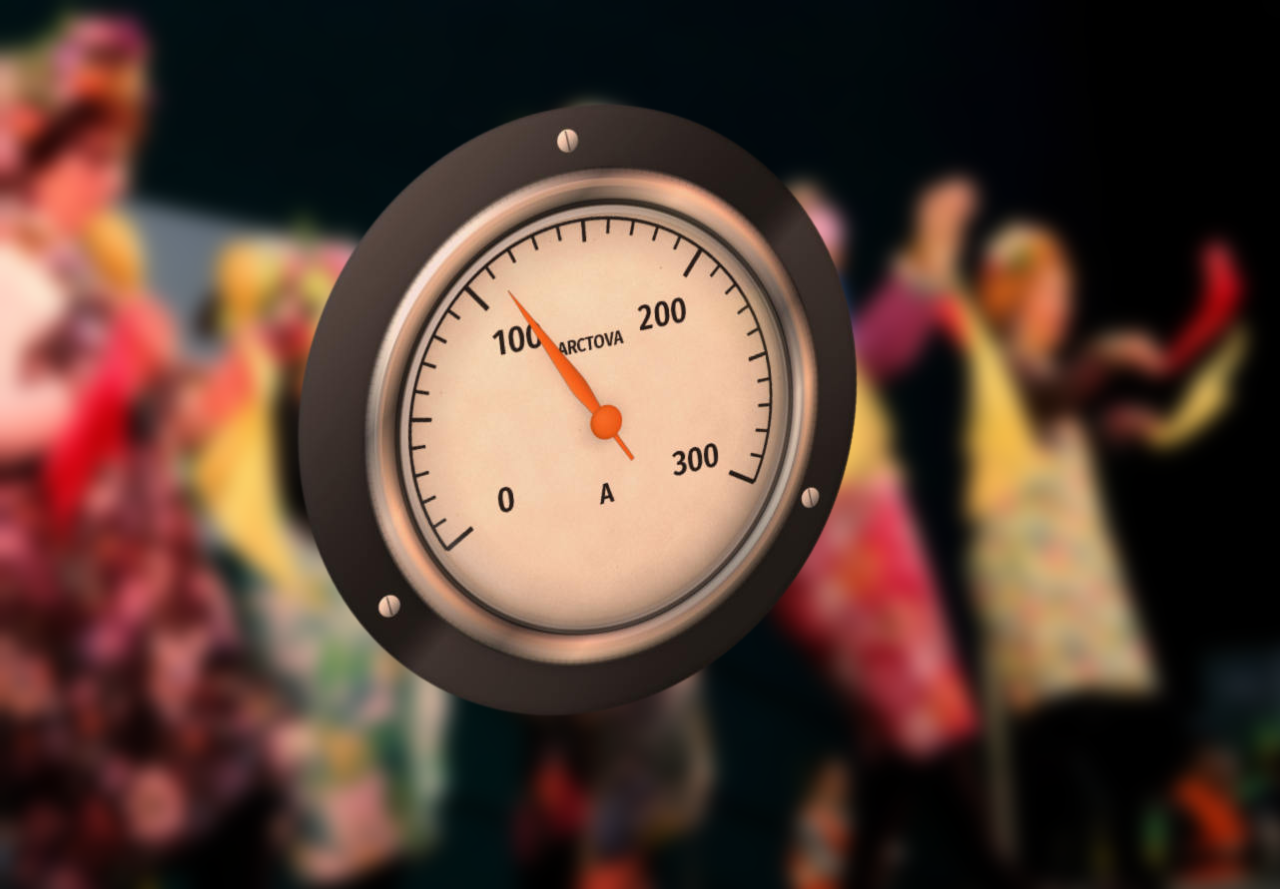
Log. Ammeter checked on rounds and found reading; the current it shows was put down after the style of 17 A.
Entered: 110 A
